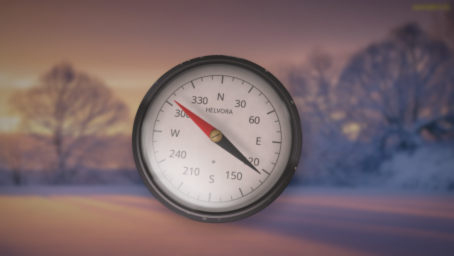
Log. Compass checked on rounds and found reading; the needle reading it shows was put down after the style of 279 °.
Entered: 305 °
